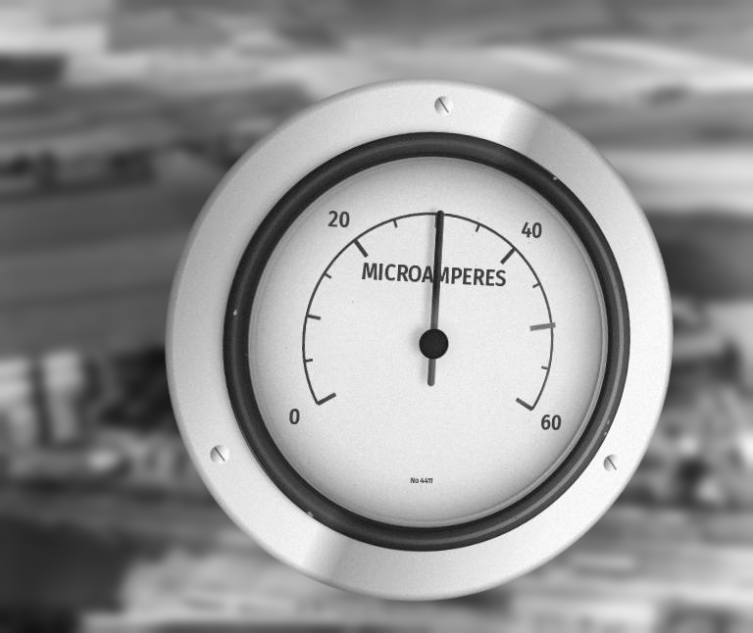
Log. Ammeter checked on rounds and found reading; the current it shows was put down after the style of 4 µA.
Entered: 30 µA
